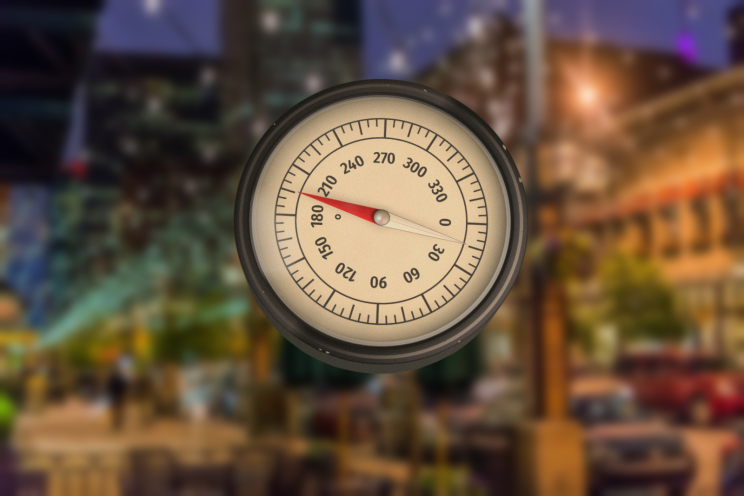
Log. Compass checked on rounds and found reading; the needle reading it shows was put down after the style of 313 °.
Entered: 195 °
